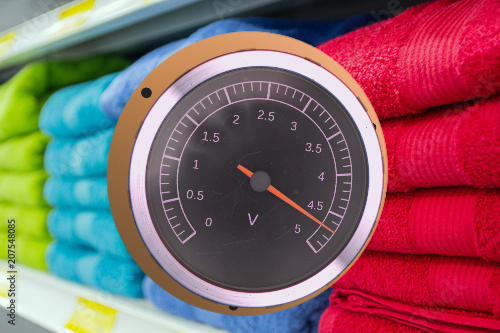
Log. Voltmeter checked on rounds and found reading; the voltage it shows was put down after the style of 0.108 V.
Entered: 4.7 V
